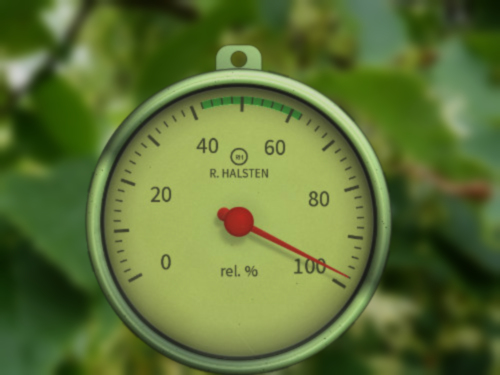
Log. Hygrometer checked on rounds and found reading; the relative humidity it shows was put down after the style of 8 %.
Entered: 98 %
